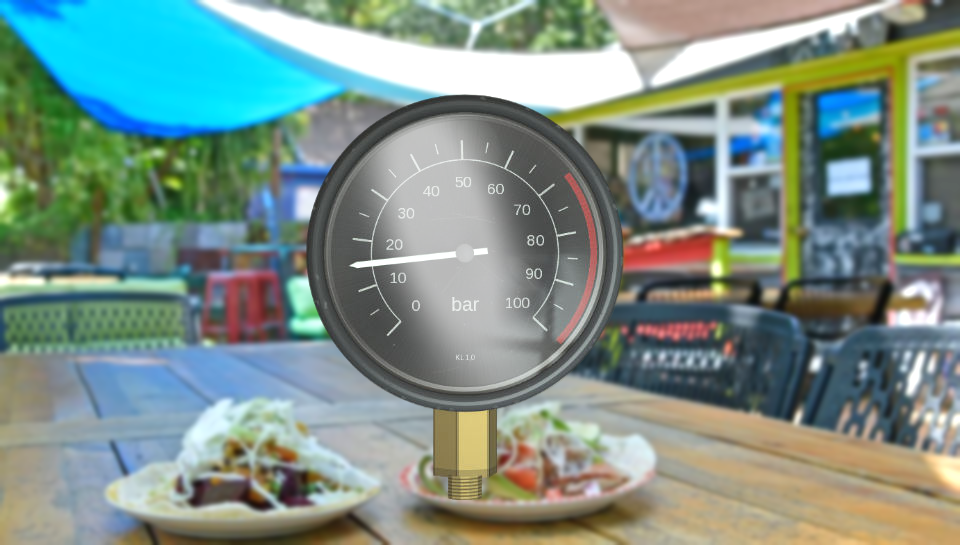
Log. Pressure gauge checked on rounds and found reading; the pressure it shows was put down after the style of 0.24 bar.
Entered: 15 bar
